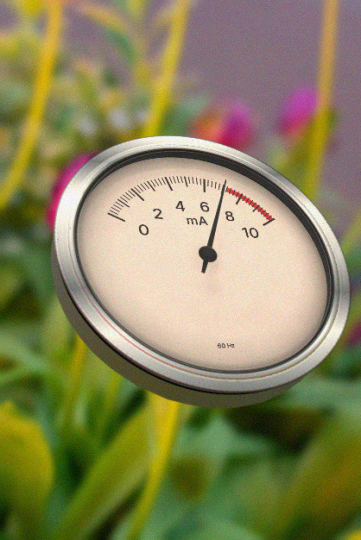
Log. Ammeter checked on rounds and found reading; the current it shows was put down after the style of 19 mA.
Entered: 7 mA
